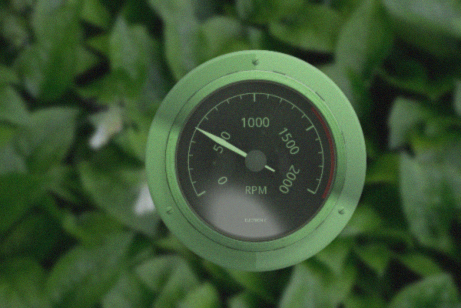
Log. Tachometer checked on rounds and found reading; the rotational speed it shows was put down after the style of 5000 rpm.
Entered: 500 rpm
